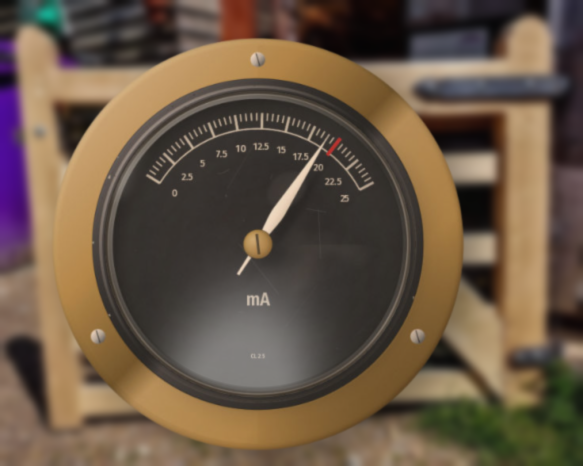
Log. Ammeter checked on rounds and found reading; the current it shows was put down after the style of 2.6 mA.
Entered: 19 mA
